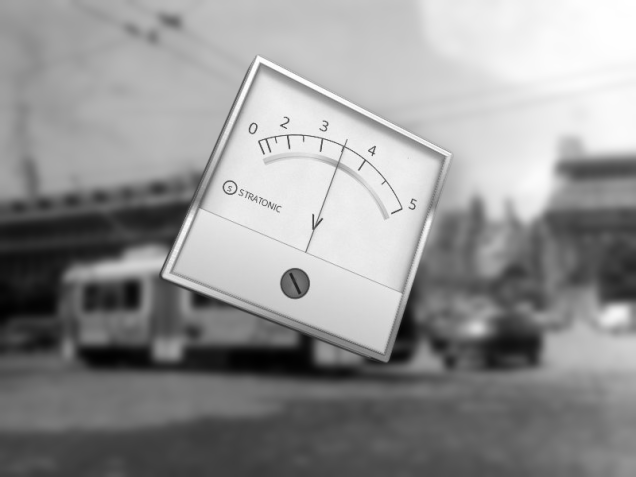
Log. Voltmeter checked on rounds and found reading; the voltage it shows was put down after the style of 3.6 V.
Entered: 3.5 V
